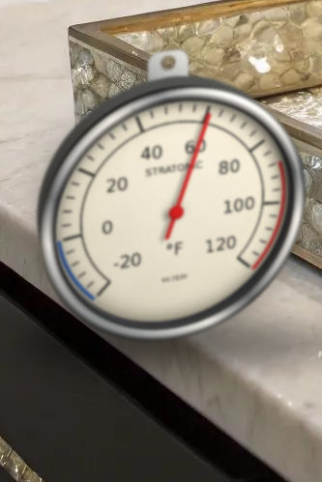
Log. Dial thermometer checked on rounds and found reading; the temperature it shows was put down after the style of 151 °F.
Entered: 60 °F
